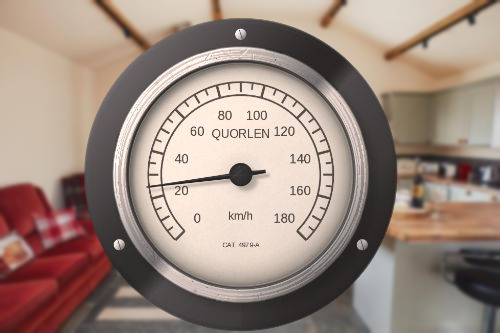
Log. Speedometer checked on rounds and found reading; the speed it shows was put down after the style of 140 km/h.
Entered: 25 km/h
